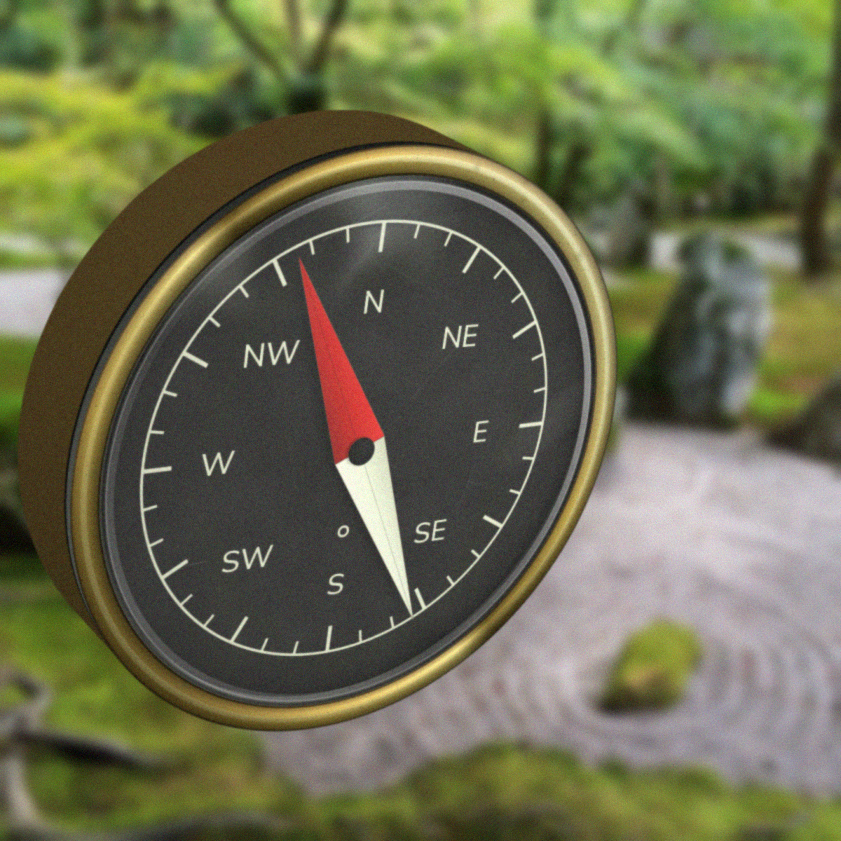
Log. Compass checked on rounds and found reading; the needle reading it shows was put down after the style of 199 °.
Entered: 335 °
